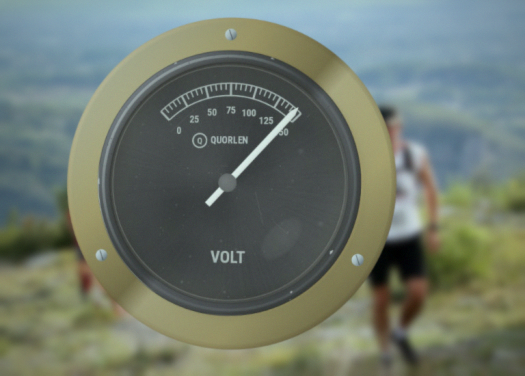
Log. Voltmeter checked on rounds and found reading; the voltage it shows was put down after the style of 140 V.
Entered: 145 V
